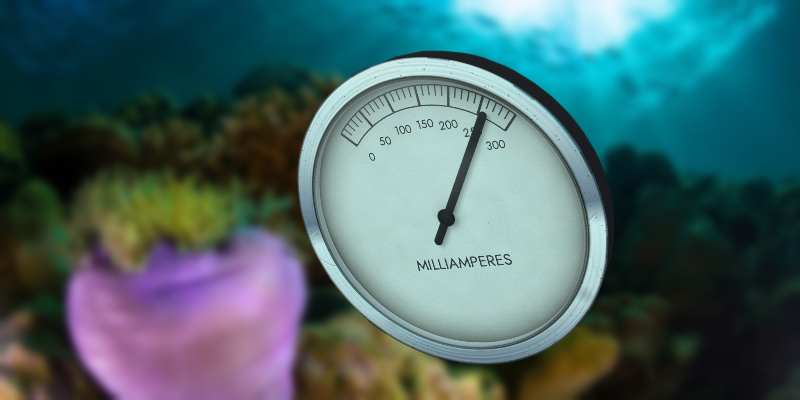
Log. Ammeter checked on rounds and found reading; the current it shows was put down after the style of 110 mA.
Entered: 260 mA
